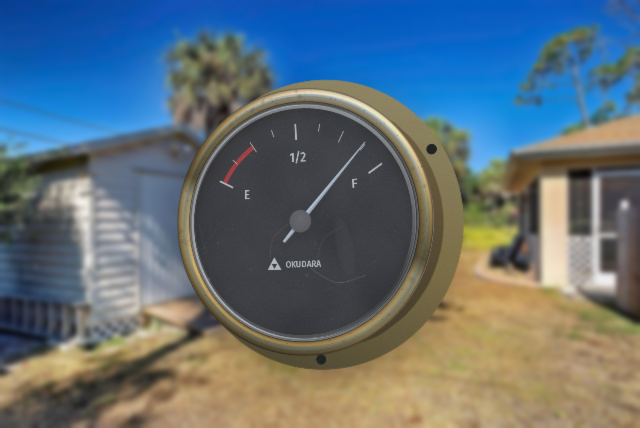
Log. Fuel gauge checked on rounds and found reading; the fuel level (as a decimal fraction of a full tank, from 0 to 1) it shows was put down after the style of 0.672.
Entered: 0.875
